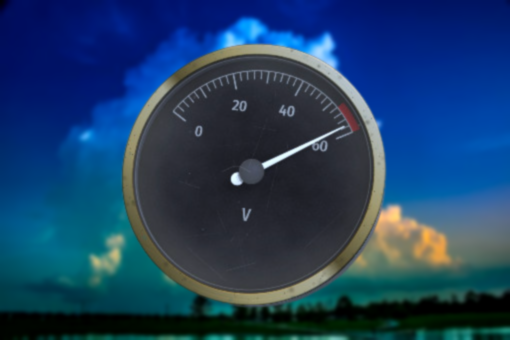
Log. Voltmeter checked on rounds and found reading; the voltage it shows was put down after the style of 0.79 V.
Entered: 58 V
